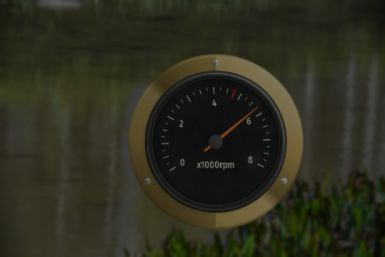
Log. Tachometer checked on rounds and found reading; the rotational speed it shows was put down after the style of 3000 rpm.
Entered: 5750 rpm
